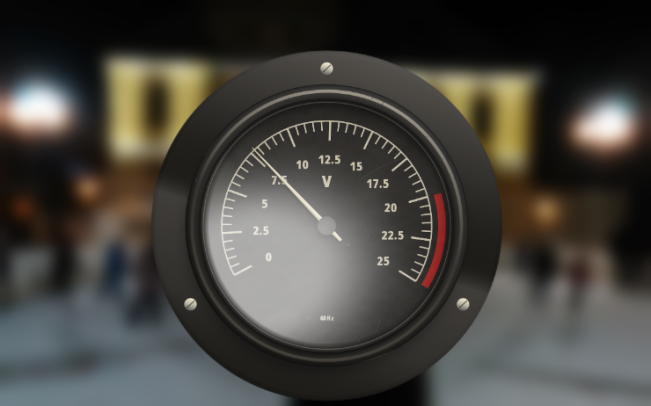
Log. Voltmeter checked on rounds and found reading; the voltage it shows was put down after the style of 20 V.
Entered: 7.75 V
